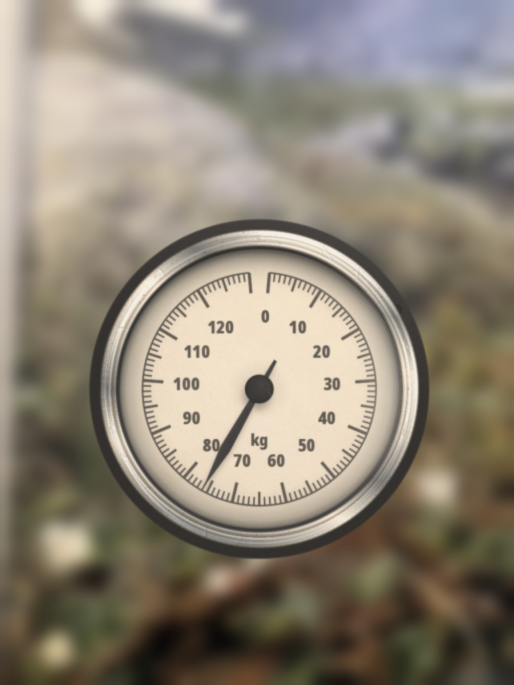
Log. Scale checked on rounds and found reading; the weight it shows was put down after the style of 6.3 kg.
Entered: 76 kg
